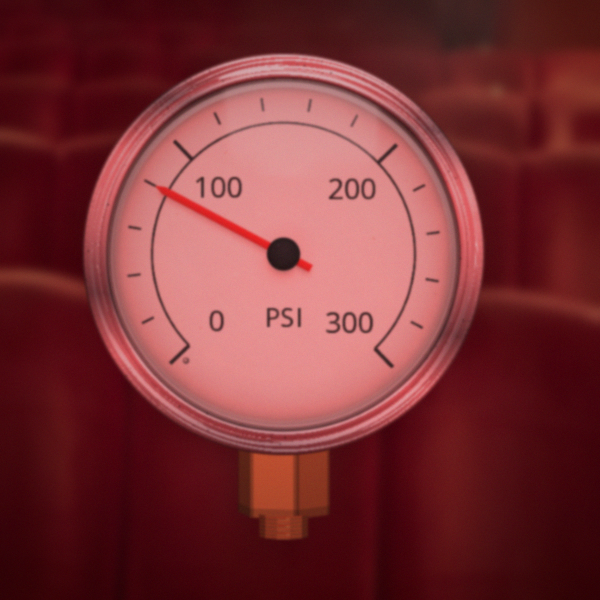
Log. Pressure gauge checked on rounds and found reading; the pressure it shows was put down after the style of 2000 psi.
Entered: 80 psi
